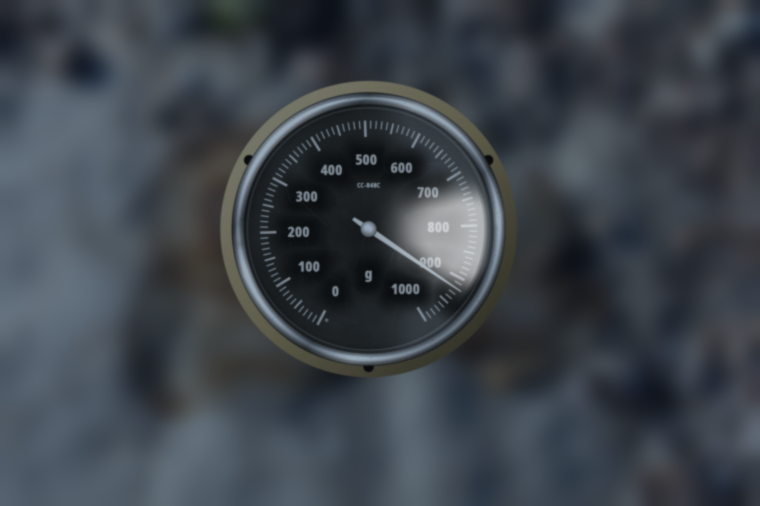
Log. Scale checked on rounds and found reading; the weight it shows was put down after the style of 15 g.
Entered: 920 g
